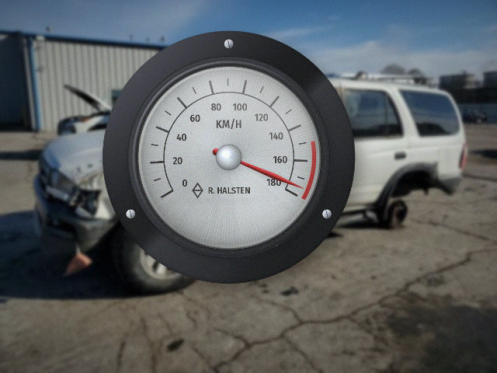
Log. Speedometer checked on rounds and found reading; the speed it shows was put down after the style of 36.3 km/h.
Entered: 175 km/h
